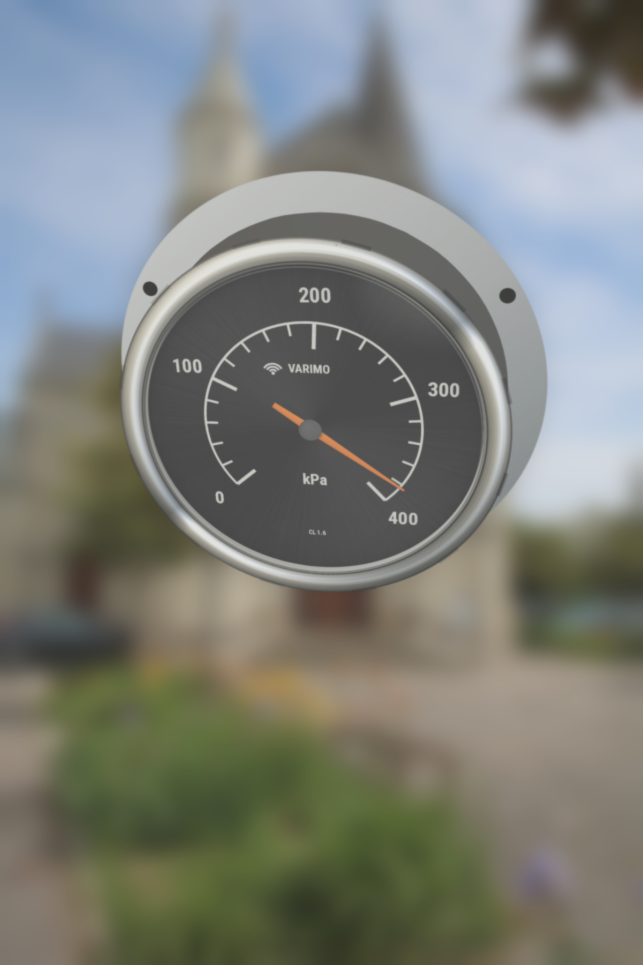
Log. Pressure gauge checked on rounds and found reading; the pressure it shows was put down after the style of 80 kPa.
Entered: 380 kPa
